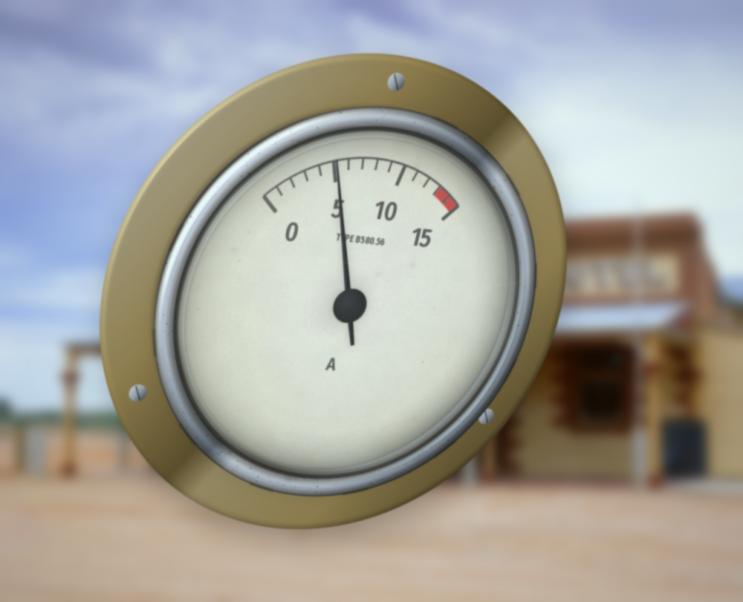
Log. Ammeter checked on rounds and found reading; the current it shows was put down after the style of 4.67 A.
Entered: 5 A
